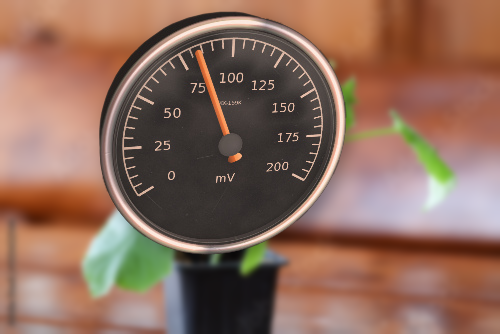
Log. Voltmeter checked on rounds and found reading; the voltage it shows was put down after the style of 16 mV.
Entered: 82.5 mV
